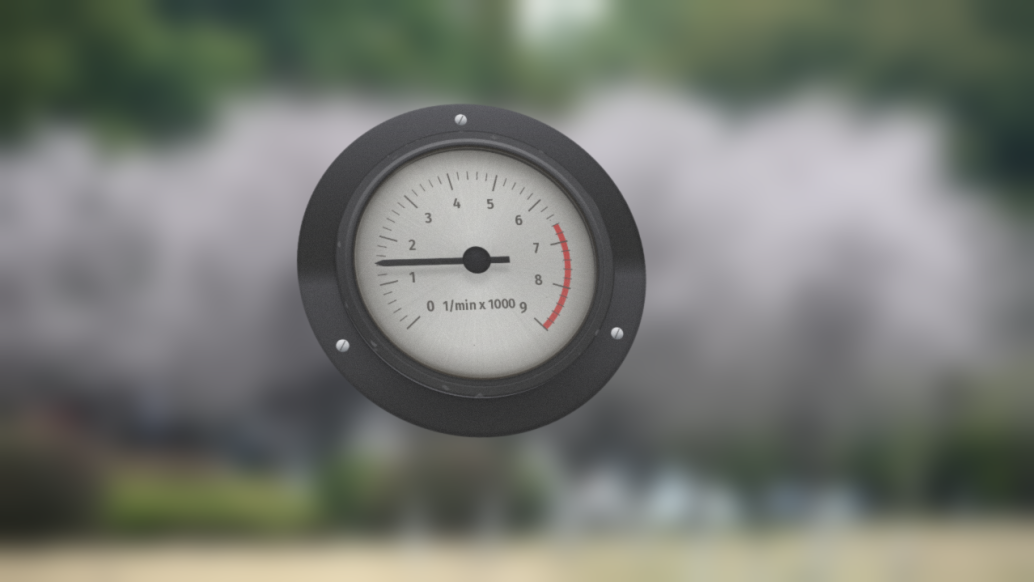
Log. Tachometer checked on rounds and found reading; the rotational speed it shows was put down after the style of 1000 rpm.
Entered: 1400 rpm
